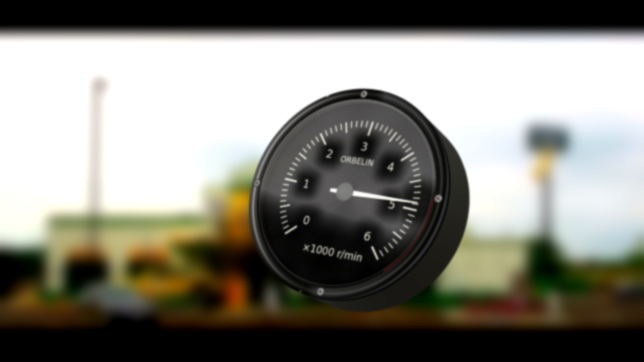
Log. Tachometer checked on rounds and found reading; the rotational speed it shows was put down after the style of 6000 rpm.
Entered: 4900 rpm
